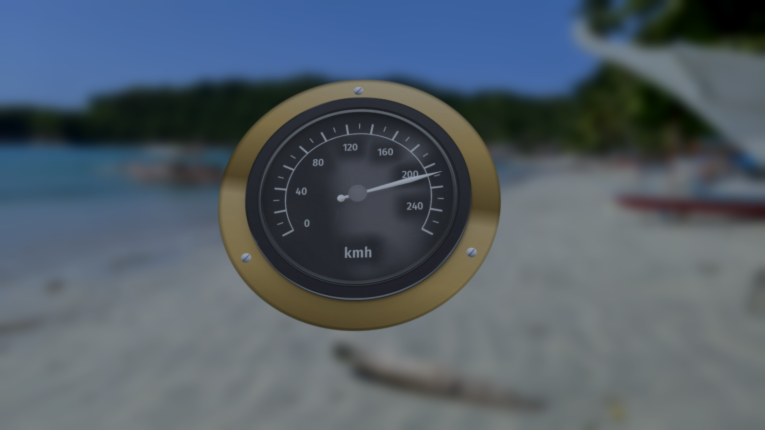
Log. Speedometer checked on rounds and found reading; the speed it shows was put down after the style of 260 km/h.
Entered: 210 km/h
